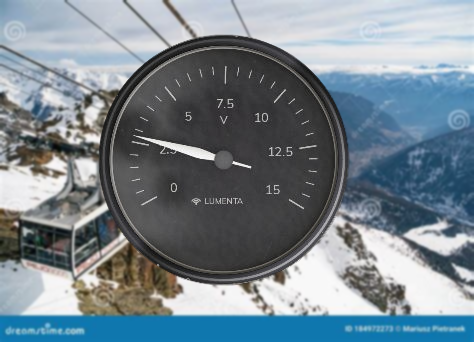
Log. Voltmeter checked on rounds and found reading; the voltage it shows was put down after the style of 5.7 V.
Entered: 2.75 V
